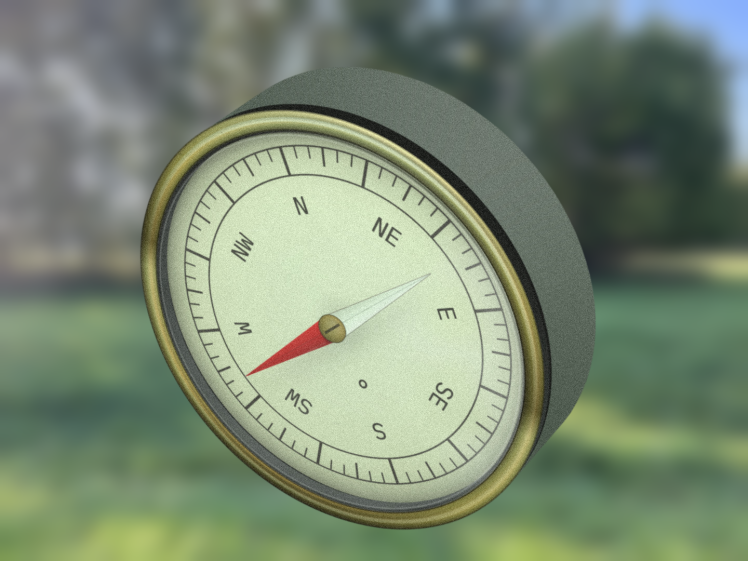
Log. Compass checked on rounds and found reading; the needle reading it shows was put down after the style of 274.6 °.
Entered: 250 °
